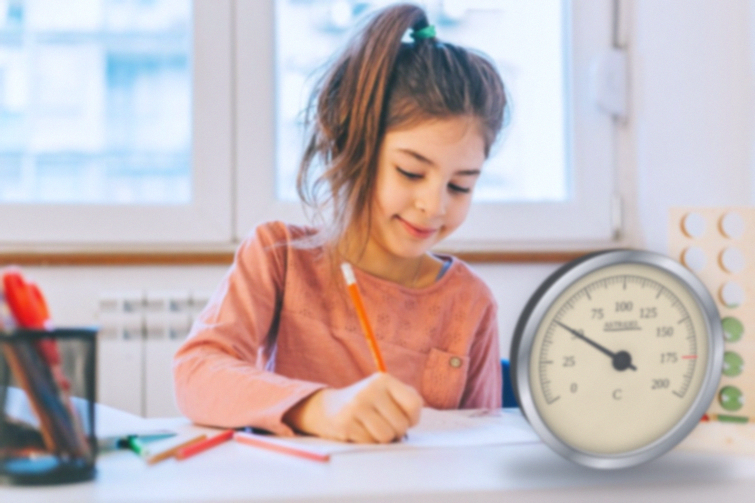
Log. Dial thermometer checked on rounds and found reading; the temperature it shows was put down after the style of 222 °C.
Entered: 50 °C
